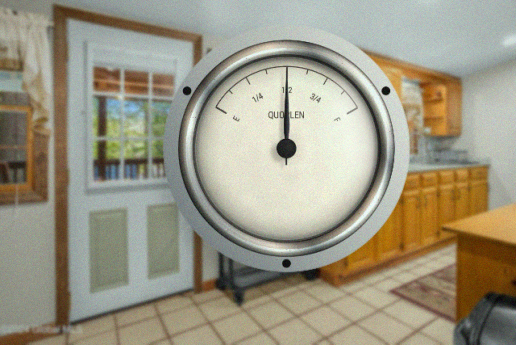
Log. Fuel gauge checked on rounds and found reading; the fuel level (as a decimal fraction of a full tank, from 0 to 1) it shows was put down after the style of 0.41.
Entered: 0.5
